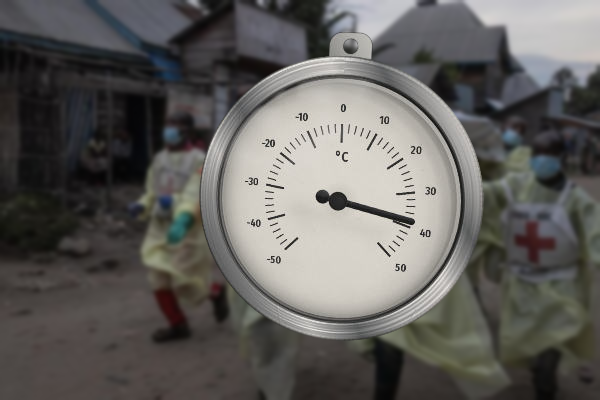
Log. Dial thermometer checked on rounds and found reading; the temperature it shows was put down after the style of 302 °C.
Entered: 38 °C
